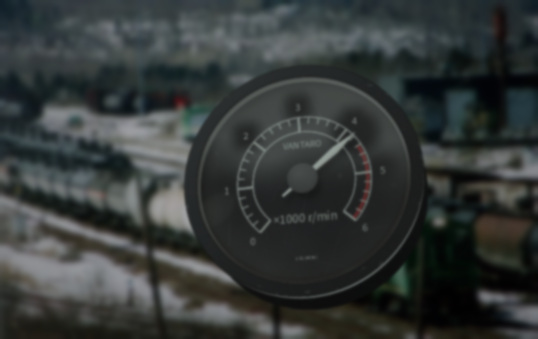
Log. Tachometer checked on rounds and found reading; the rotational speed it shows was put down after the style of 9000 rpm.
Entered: 4200 rpm
